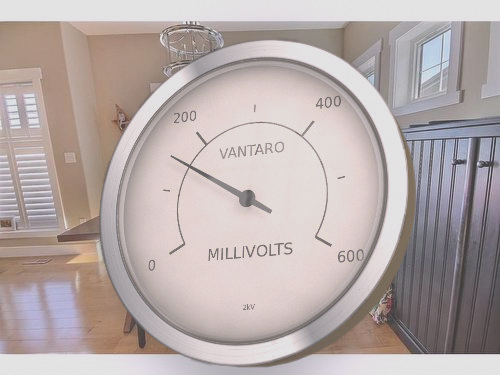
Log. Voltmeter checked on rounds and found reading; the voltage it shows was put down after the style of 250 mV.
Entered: 150 mV
